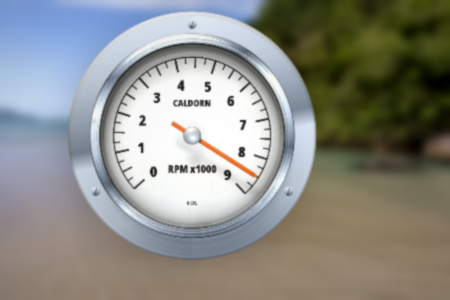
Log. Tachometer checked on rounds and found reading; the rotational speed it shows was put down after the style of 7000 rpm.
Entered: 8500 rpm
